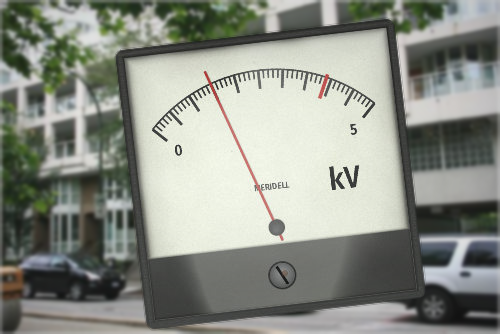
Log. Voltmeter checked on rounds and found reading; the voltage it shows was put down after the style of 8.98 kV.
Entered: 1.5 kV
